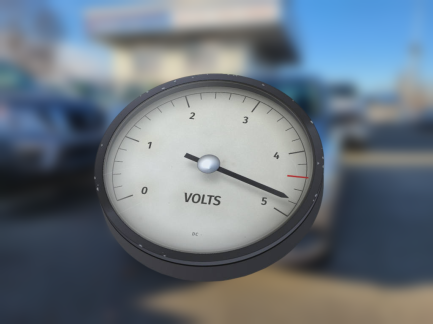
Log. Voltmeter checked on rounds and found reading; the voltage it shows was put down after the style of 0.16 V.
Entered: 4.8 V
